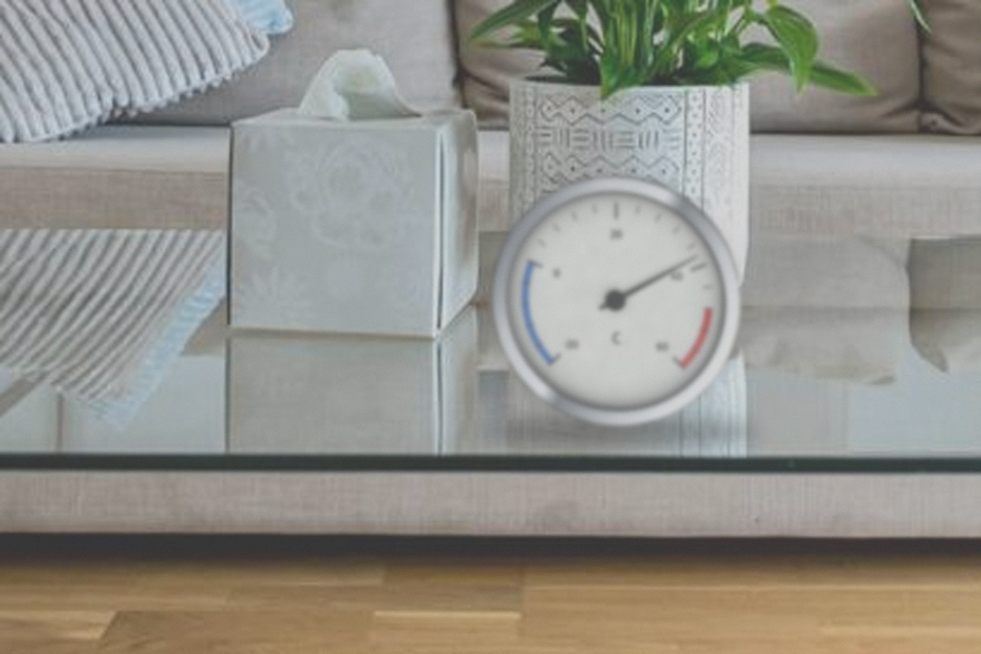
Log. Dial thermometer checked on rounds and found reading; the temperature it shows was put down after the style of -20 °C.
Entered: 38 °C
